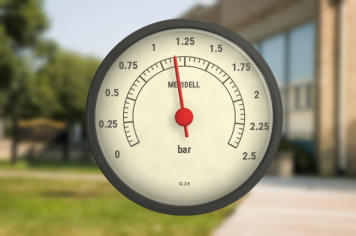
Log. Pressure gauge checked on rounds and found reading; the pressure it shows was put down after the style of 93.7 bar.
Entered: 1.15 bar
